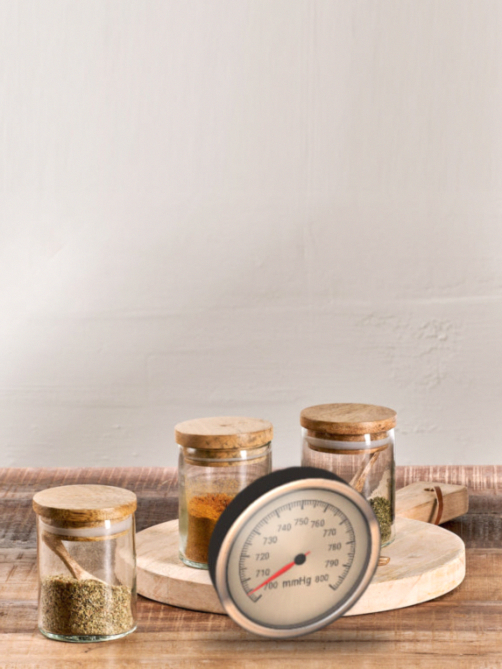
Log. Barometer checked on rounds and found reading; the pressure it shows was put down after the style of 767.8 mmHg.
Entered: 705 mmHg
